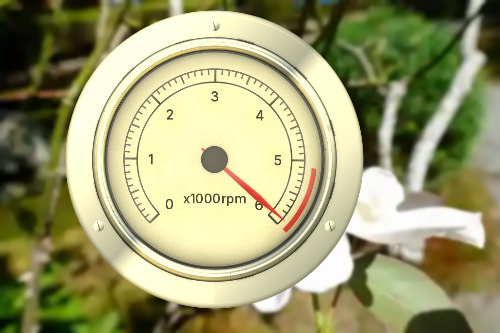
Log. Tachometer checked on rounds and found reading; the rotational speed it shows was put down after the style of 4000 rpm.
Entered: 5900 rpm
